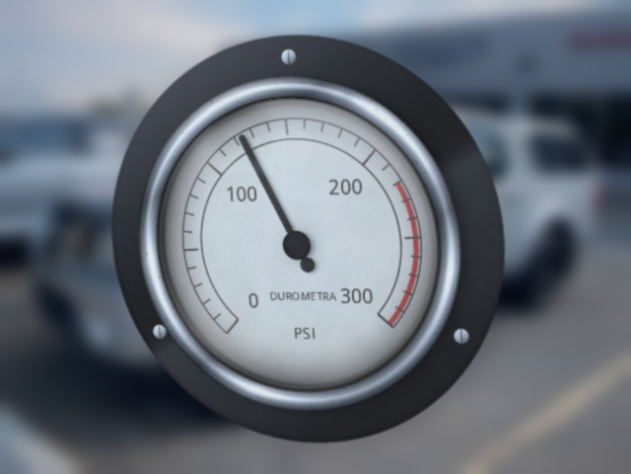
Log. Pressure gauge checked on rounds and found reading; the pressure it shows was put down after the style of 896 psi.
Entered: 125 psi
